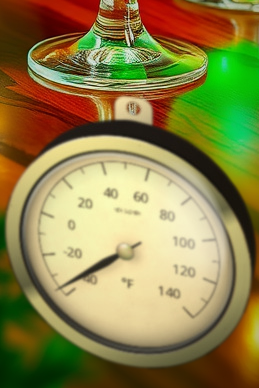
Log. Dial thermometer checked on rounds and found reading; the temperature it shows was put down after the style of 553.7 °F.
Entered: -35 °F
